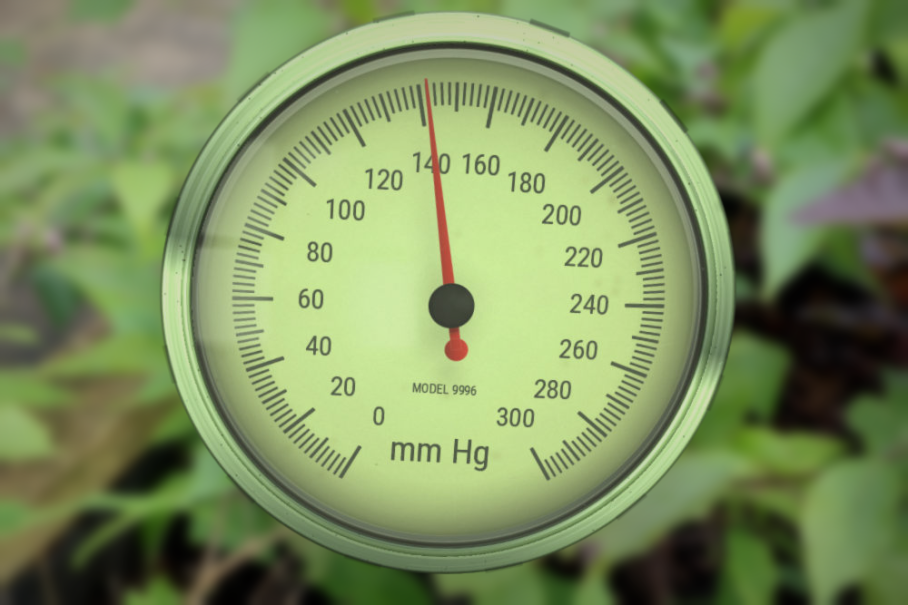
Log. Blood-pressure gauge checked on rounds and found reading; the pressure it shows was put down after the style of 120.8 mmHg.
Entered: 142 mmHg
